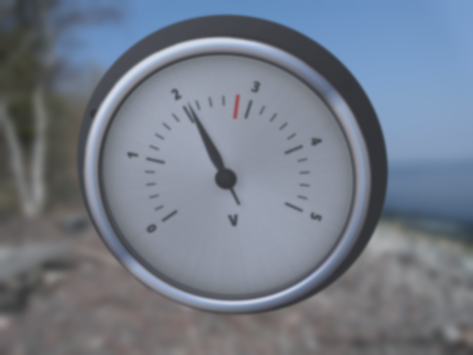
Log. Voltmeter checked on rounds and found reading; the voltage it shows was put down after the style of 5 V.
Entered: 2.1 V
